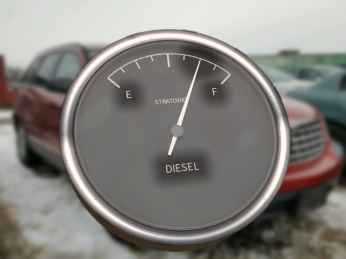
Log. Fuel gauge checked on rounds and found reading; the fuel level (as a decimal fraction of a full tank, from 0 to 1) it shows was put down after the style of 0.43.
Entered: 0.75
